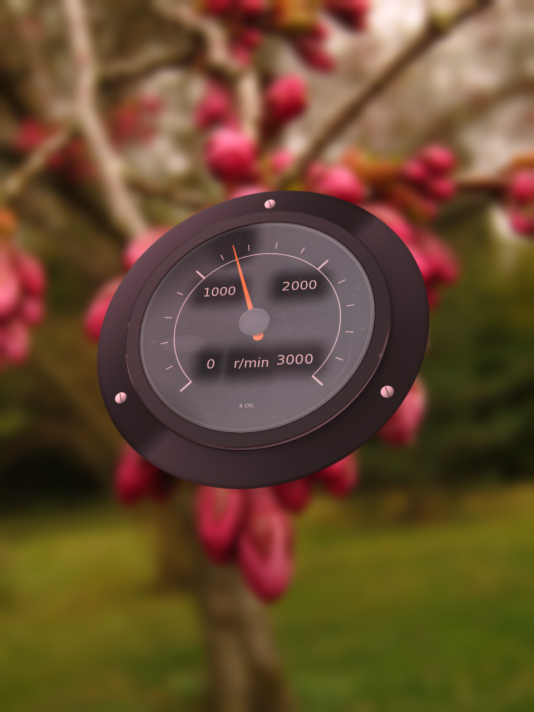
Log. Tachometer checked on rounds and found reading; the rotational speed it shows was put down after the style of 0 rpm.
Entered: 1300 rpm
